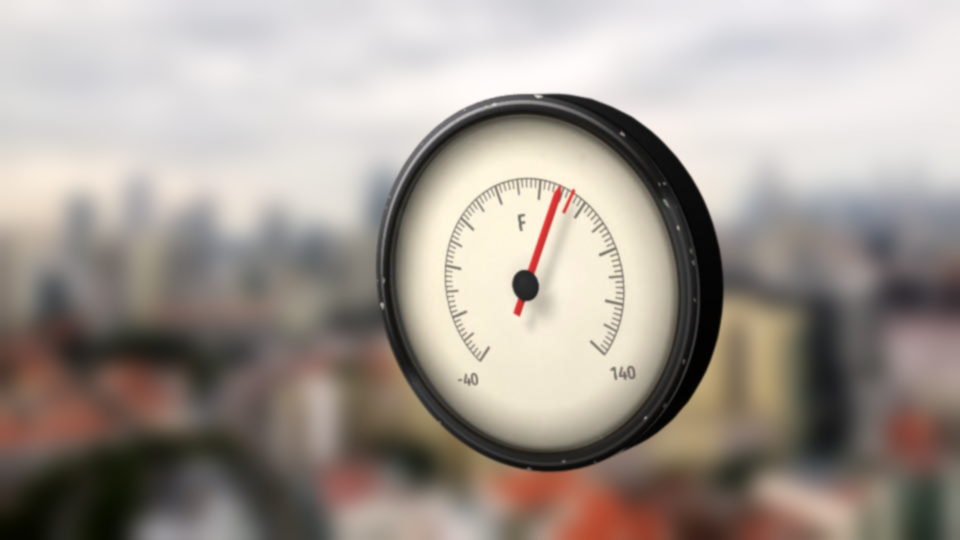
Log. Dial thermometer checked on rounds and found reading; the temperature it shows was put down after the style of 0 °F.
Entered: 70 °F
